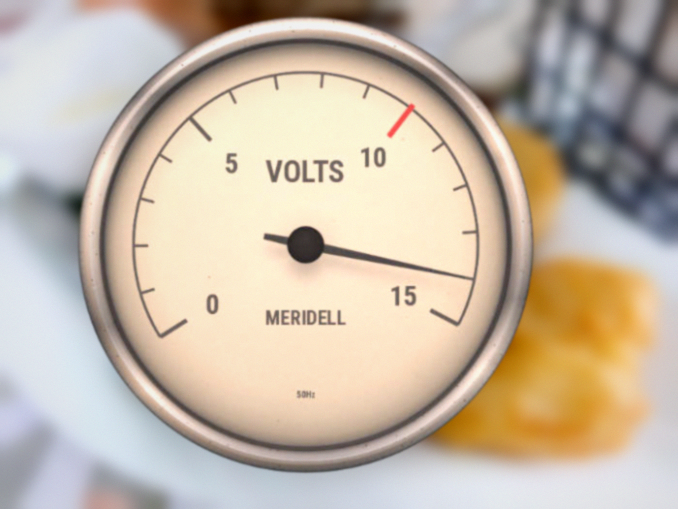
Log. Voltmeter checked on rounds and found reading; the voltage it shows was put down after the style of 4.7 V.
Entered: 14 V
